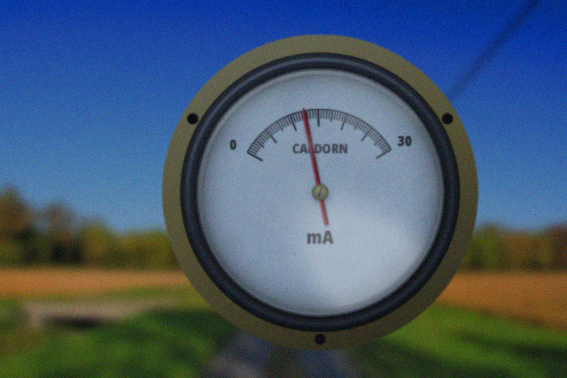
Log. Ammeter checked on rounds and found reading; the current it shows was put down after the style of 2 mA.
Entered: 12.5 mA
